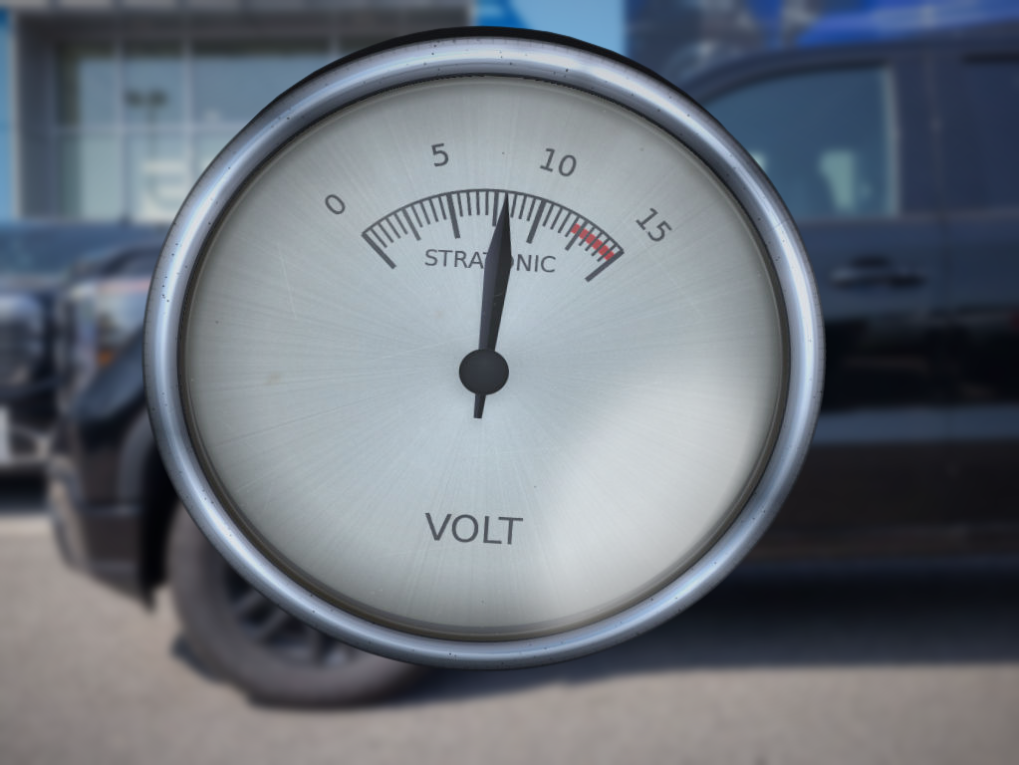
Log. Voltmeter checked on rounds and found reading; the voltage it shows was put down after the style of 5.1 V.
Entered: 8 V
